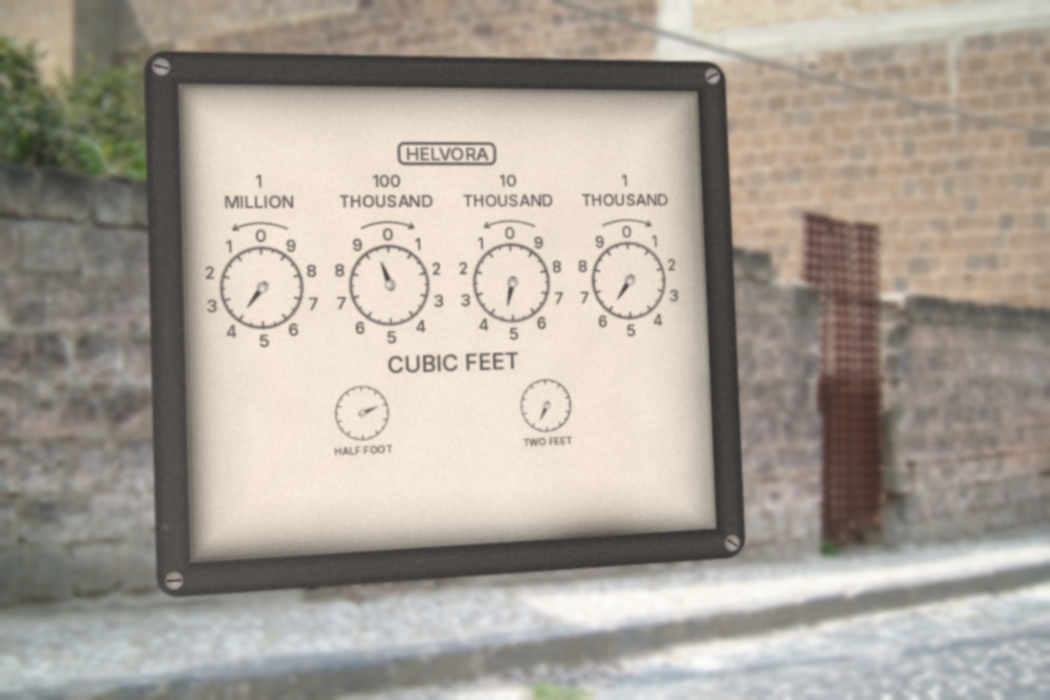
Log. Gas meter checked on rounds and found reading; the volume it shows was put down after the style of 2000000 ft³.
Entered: 394600 ft³
